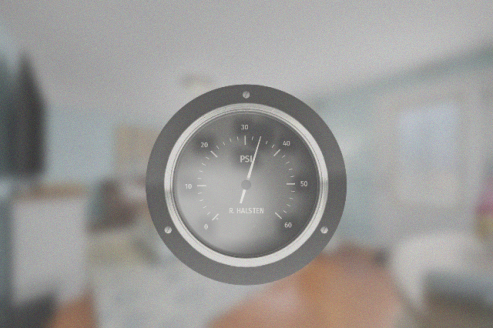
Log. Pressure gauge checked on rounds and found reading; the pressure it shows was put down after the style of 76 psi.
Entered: 34 psi
